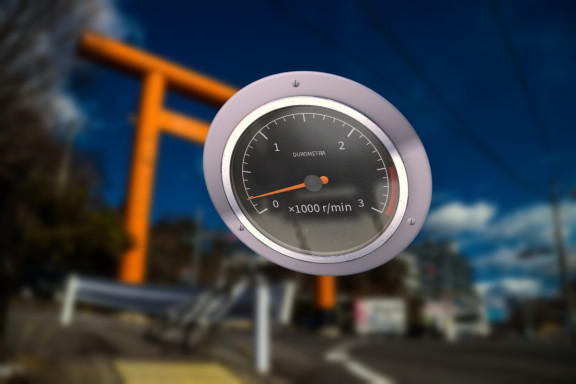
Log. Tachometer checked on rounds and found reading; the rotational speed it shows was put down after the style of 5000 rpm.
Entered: 200 rpm
